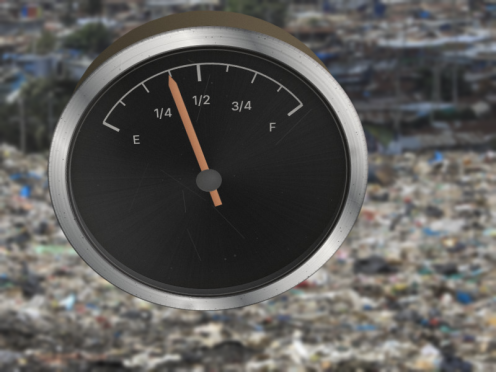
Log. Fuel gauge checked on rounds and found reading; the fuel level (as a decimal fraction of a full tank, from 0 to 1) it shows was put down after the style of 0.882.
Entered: 0.375
